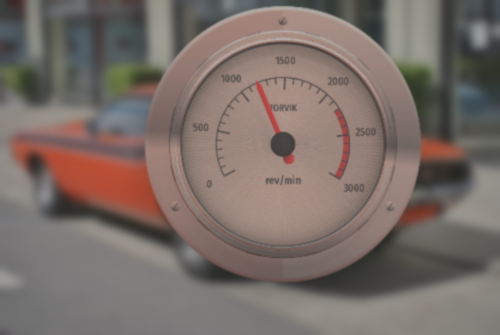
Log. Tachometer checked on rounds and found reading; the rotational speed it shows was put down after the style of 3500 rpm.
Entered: 1200 rpm
